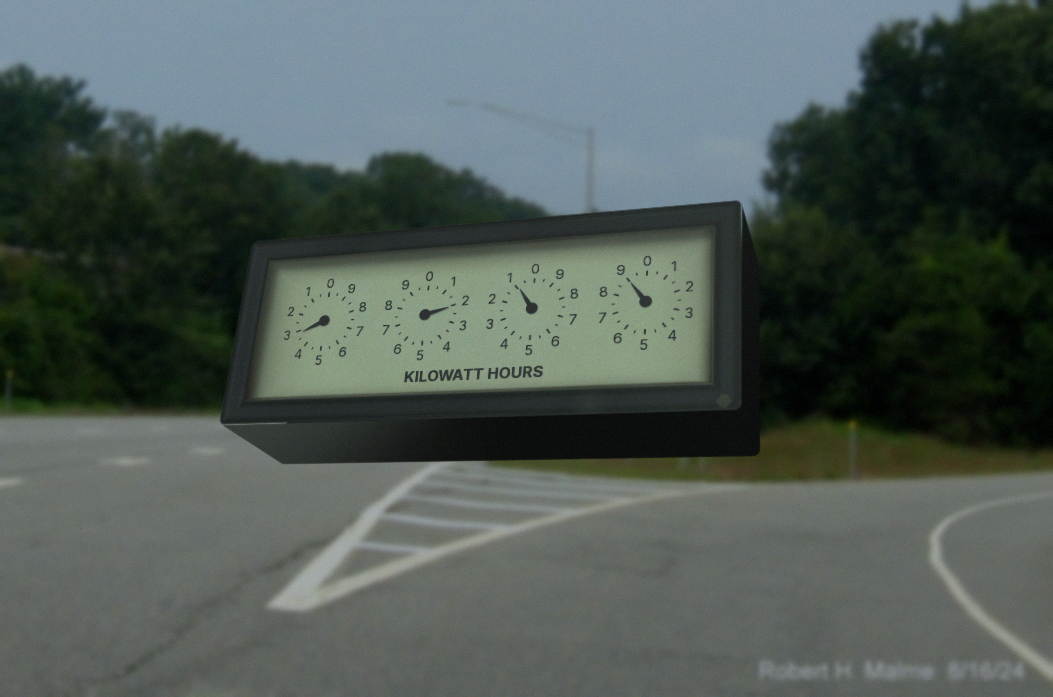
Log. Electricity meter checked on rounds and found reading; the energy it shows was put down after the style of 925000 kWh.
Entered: 3209 kWh
